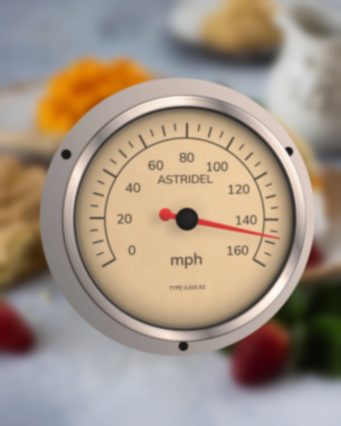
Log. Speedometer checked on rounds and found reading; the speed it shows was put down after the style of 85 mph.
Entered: 147.5 mph
